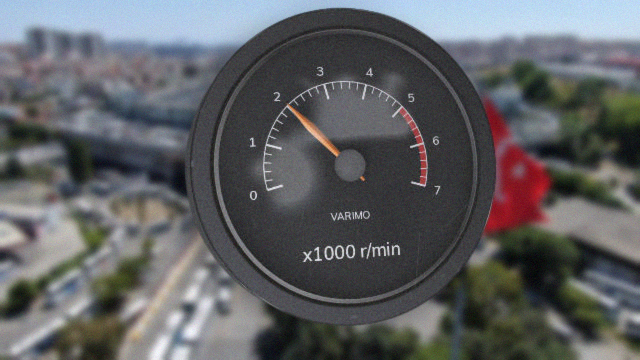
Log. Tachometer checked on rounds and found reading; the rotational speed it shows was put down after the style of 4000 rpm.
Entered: 2000 rpm
